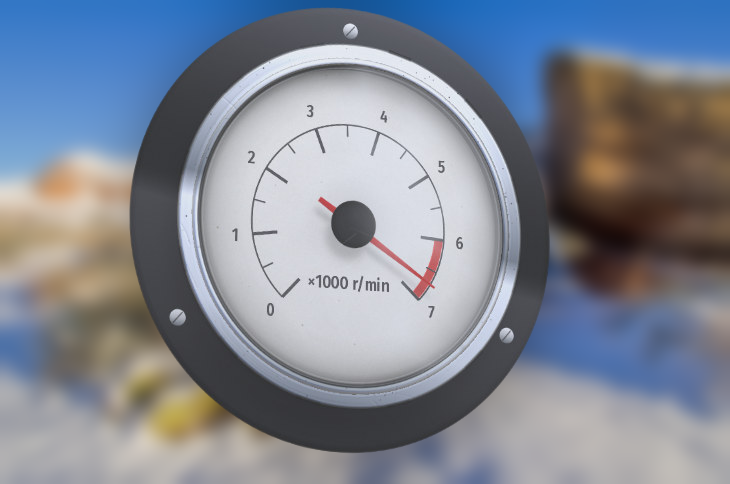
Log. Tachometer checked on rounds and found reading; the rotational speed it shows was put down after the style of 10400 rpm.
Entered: 6750 rpm
